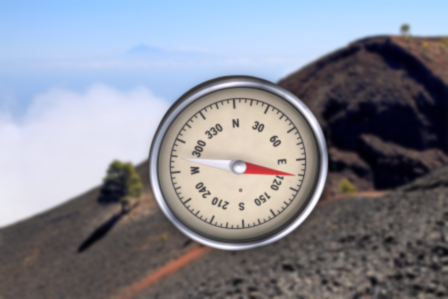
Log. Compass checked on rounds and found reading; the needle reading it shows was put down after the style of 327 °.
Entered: 105 °
